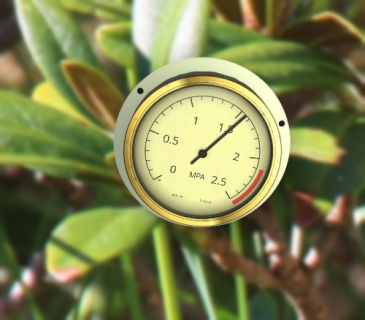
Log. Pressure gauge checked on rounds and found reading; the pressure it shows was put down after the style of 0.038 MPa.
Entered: 1.55 MPa
